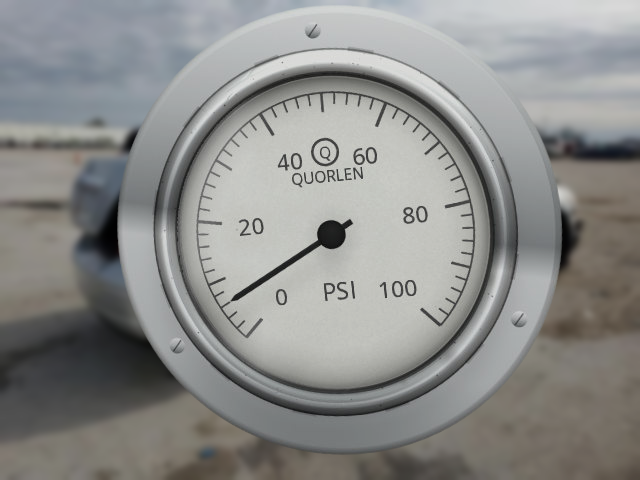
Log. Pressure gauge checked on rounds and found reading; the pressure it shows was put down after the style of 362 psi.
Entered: 6 psi
